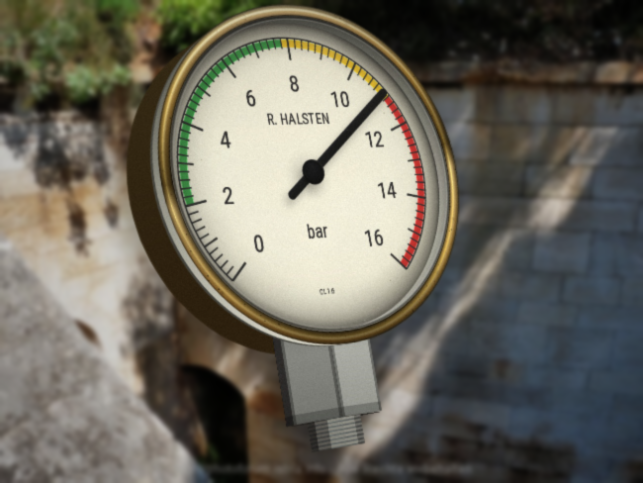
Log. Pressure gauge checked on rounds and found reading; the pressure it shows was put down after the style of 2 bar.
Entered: 11 bar
